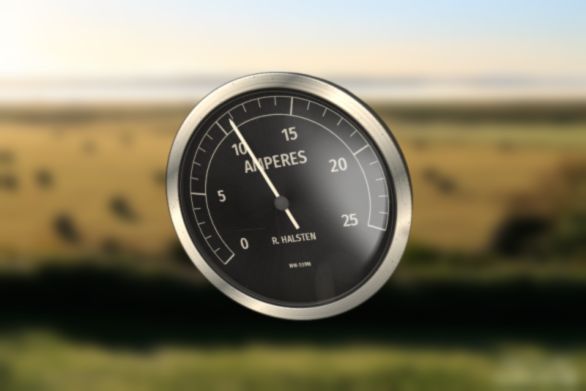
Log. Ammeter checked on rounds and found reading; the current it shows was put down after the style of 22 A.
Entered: 11 A
